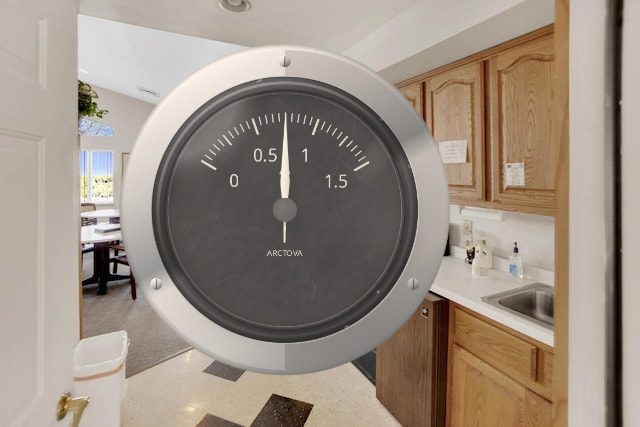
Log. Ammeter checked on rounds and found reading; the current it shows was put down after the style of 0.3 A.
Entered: 0.75 A
